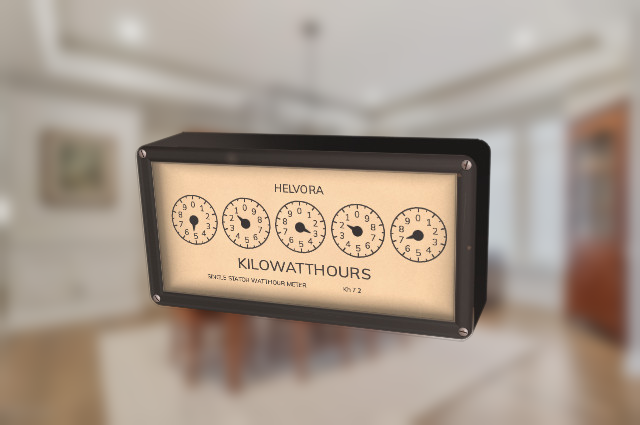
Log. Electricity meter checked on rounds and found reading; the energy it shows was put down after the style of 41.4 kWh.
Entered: 51317 kWh
